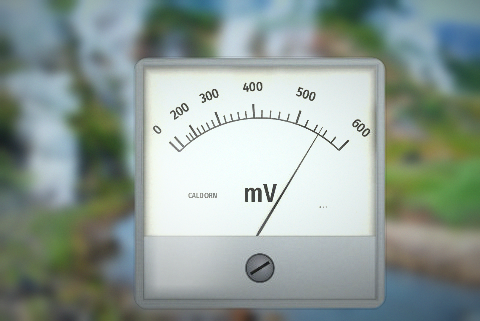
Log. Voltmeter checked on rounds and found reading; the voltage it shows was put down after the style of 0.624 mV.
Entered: 550 mV
